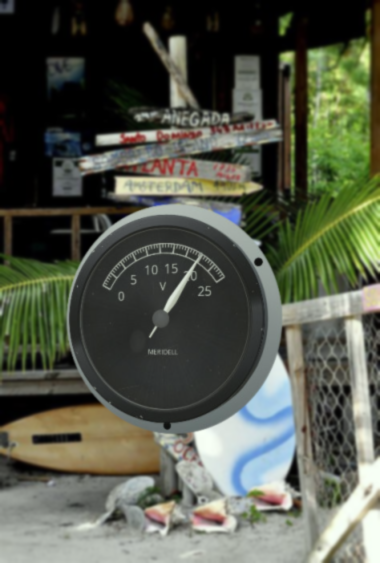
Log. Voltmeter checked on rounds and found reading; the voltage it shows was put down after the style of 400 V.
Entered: 20 V
